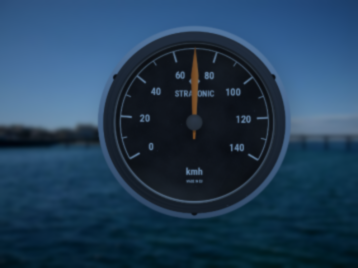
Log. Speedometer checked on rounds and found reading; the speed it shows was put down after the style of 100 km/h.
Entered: 70 km/h
